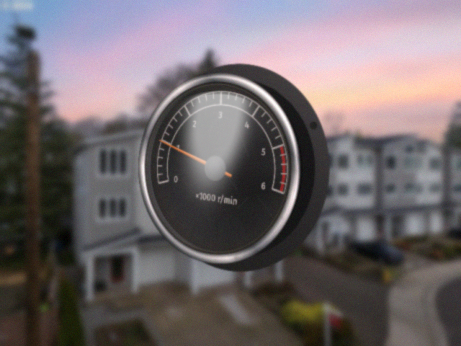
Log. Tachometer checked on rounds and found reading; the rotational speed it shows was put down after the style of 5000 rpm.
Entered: 1000 rpm
